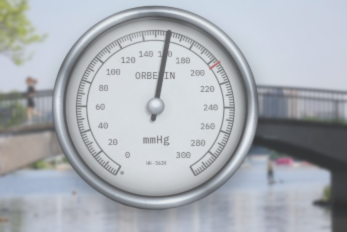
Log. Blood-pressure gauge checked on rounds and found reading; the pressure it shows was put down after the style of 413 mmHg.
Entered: 160 mmHg
